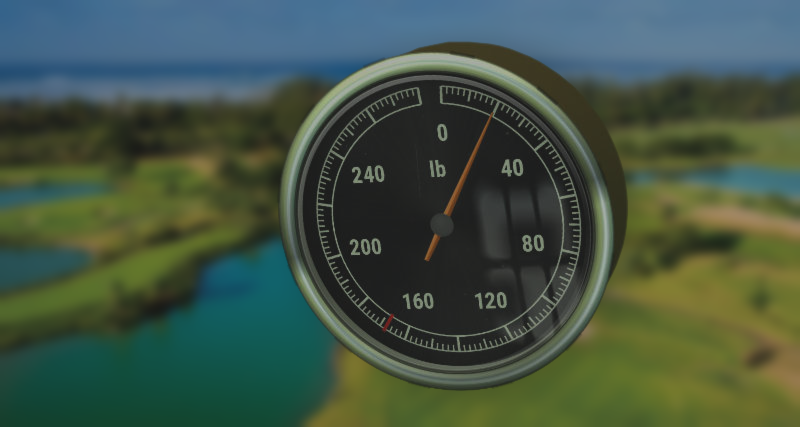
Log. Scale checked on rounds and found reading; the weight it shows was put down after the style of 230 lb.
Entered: 20 lb
